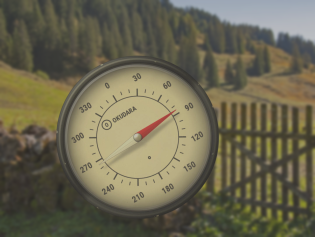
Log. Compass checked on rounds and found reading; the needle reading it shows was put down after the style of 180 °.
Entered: 85 °
